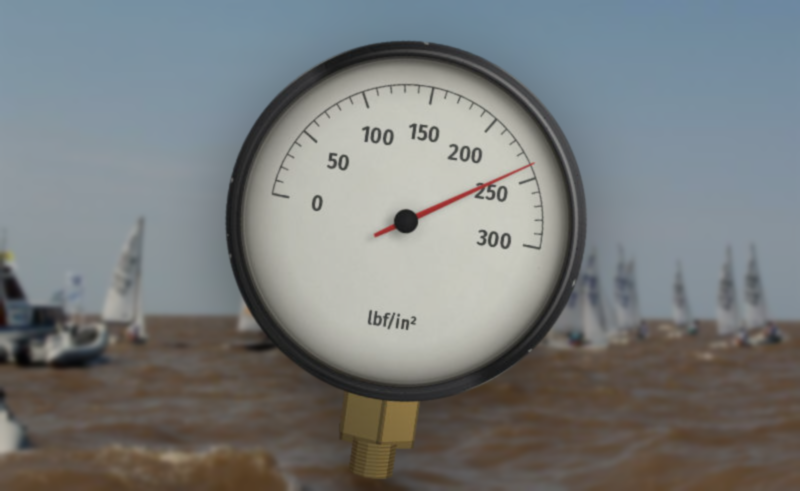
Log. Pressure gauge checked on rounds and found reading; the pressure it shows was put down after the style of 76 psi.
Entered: 240 psi
